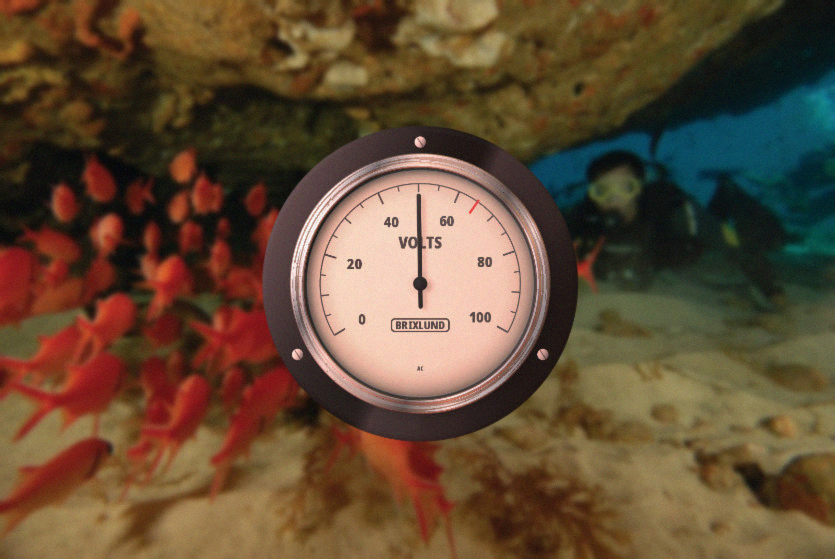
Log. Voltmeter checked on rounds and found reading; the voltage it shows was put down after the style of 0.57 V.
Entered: 50 V
